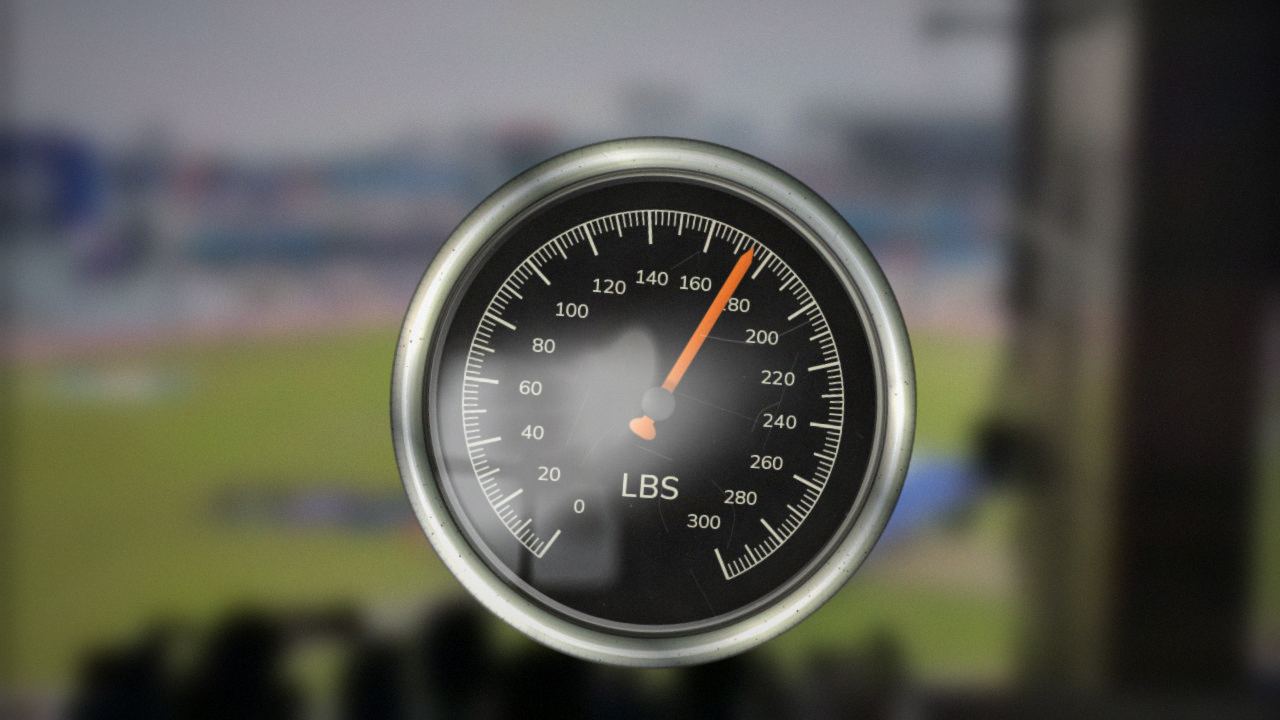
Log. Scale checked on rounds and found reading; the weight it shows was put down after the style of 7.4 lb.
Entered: 174 lb
